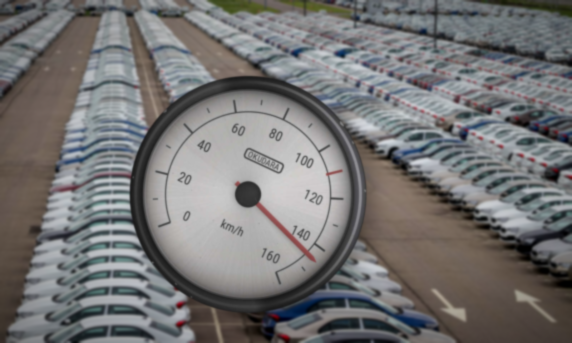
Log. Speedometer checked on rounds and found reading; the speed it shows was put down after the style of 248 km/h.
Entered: 145 km/h
